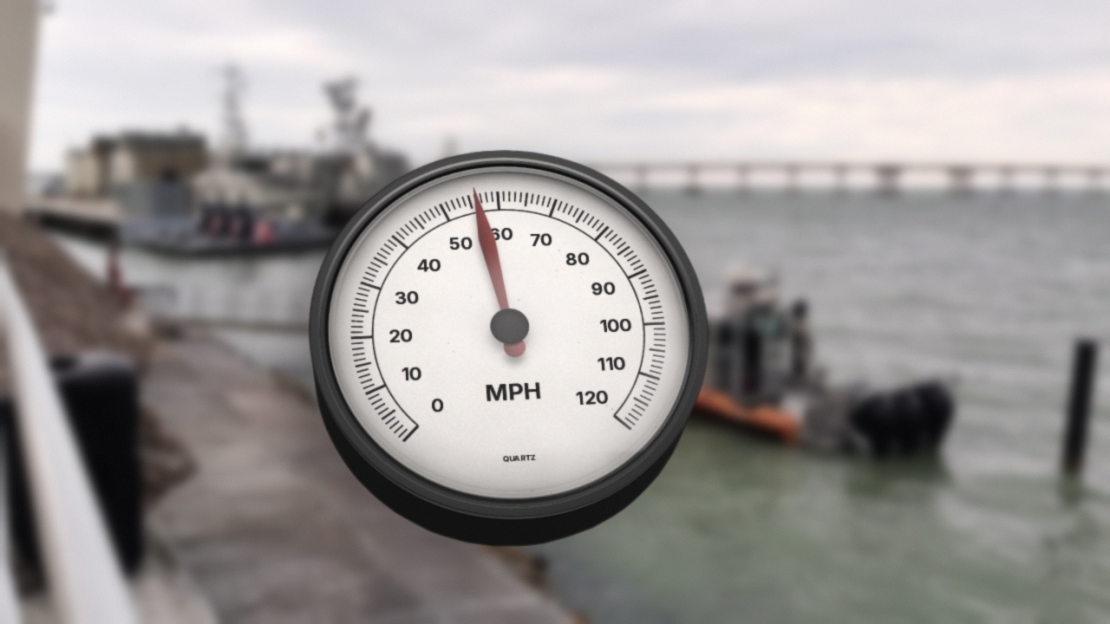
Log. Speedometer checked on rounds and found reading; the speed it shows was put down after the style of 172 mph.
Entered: 56 mph
